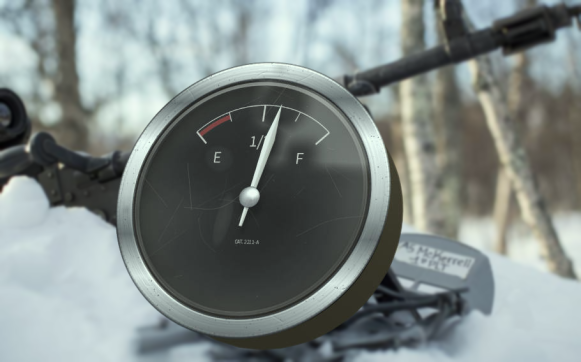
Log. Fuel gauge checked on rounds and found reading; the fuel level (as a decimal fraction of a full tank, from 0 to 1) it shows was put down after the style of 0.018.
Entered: 0.625
